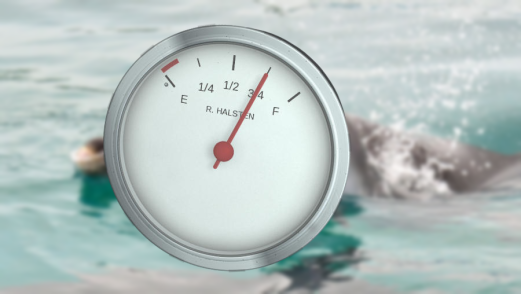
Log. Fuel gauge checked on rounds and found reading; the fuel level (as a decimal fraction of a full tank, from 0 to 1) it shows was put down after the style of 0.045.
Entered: 0.75
